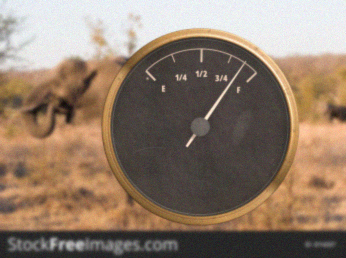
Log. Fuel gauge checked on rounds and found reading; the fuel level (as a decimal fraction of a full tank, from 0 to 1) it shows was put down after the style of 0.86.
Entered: 0.875
